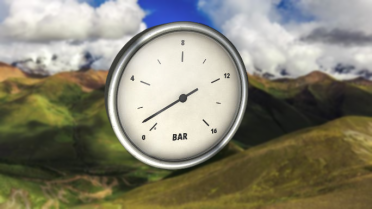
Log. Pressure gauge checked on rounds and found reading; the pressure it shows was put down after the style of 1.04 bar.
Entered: 1 bar
